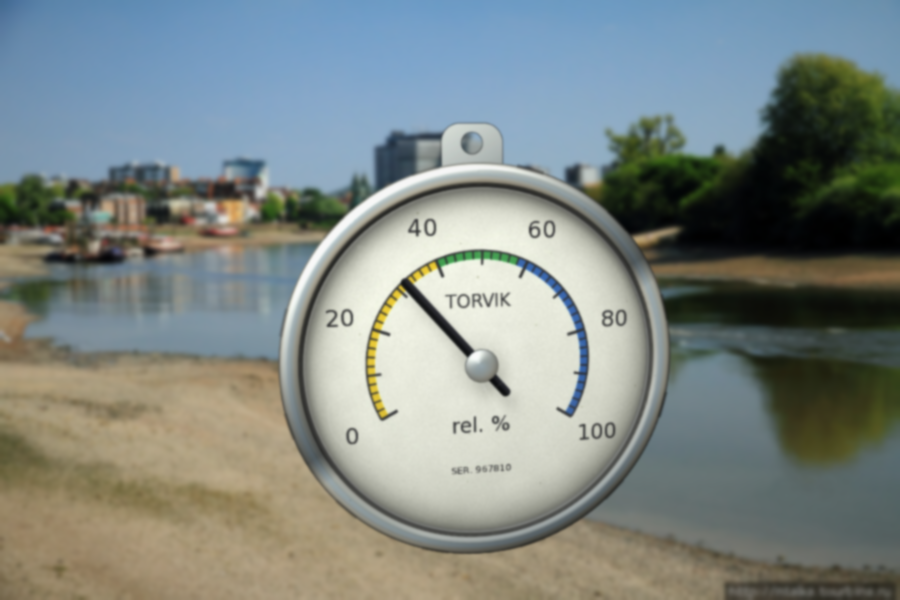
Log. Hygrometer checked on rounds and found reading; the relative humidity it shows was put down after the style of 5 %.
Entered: 32 %
